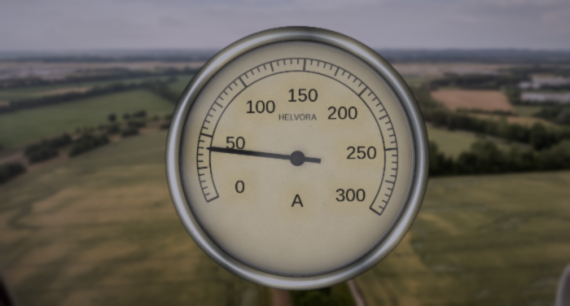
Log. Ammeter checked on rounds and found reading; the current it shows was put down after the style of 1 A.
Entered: 40 A
